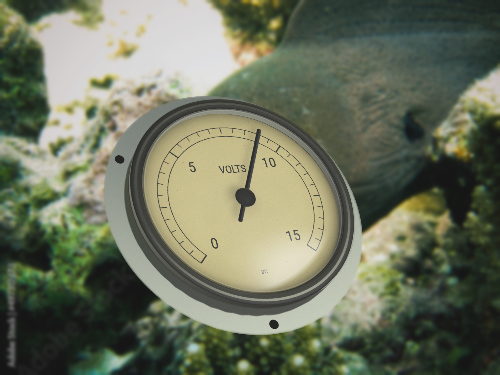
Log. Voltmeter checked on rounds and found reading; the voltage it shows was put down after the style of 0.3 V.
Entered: 9 V
